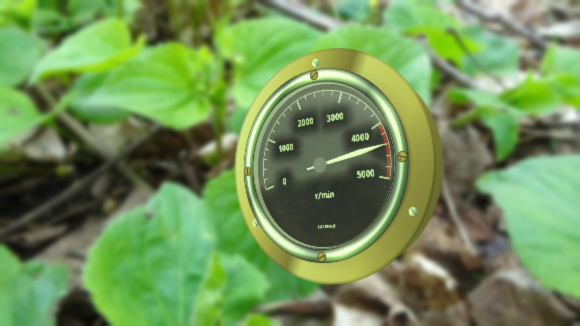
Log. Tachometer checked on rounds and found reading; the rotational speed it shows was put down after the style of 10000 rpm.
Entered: 4400 rpm
